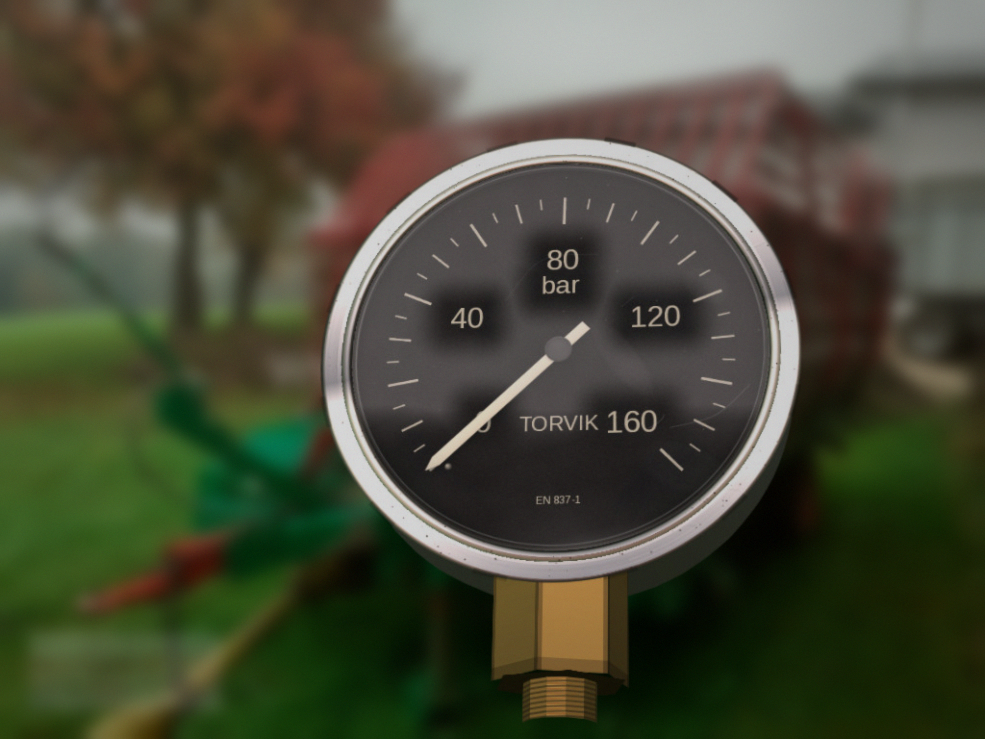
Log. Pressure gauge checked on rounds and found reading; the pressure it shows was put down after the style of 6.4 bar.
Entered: 0 bar
